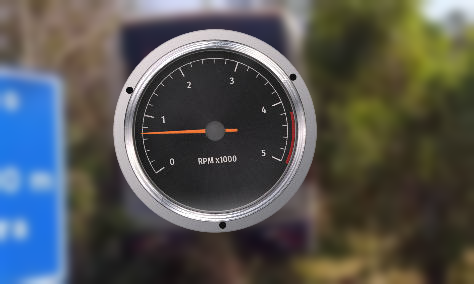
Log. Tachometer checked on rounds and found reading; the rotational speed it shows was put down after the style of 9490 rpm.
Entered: 700 rpm
